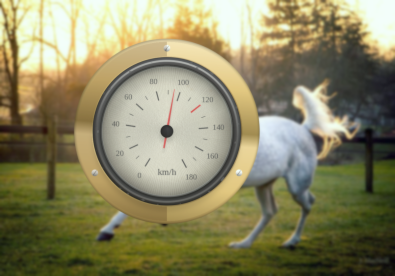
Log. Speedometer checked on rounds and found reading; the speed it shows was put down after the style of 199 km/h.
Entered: 95 km/h
